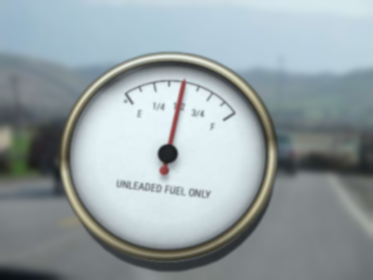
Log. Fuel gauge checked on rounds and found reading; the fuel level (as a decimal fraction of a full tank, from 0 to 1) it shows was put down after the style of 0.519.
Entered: 0.5
